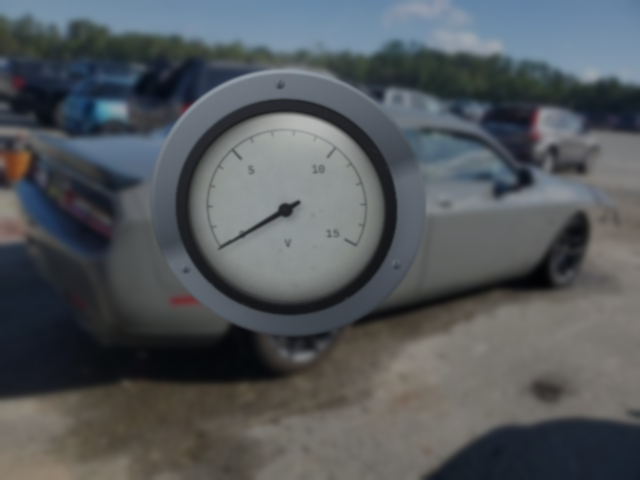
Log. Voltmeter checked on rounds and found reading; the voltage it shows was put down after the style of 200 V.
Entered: 0 V
